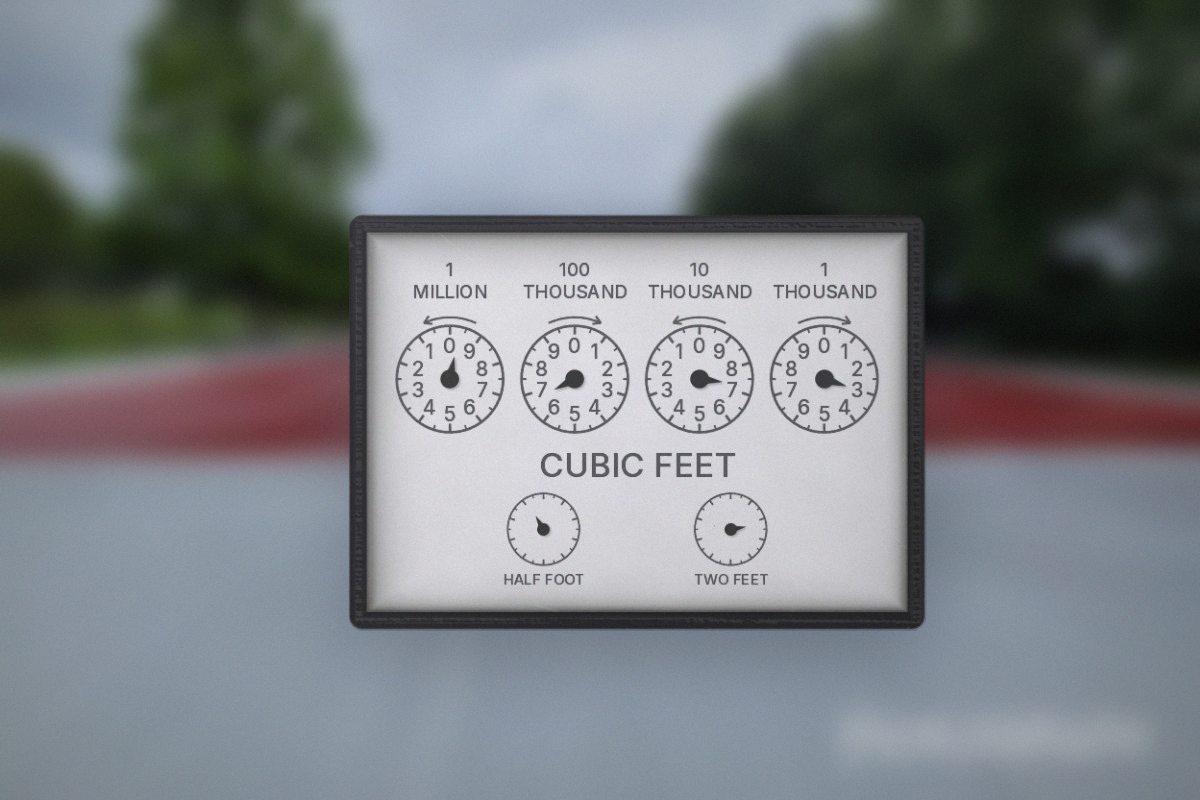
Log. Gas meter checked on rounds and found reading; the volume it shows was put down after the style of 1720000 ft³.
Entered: 967300 ft³
